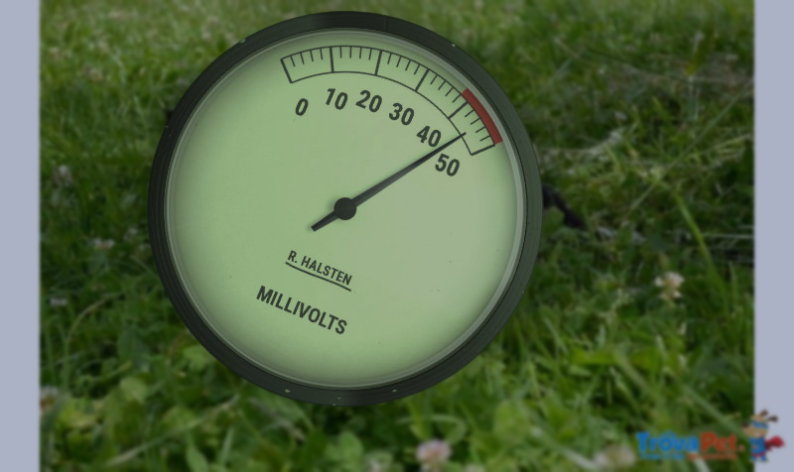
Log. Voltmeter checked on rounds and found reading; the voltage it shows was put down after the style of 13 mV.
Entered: 45 mV
